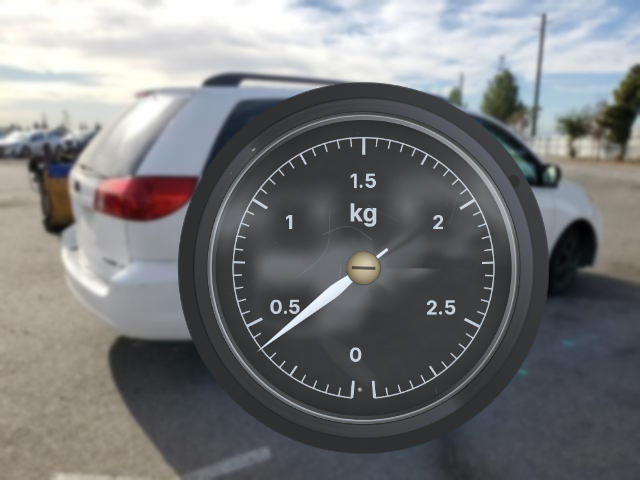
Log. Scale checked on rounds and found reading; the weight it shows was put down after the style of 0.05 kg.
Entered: 0.4 kg
